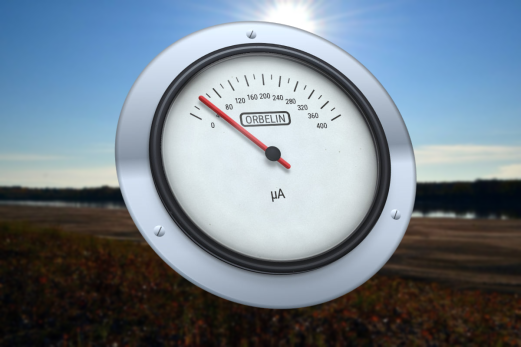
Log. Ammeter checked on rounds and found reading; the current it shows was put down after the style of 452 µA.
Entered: 40 µA
